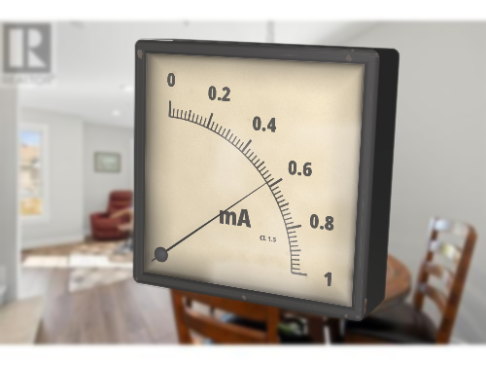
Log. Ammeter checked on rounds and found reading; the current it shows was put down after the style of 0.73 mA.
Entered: 0.58 mA
